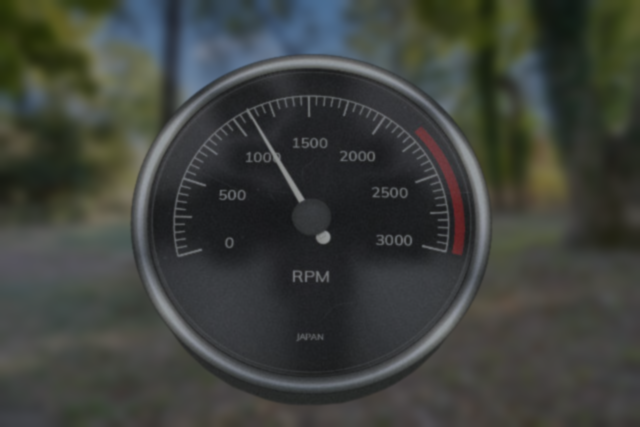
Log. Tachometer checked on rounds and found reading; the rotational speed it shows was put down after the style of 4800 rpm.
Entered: 1100 rpm
